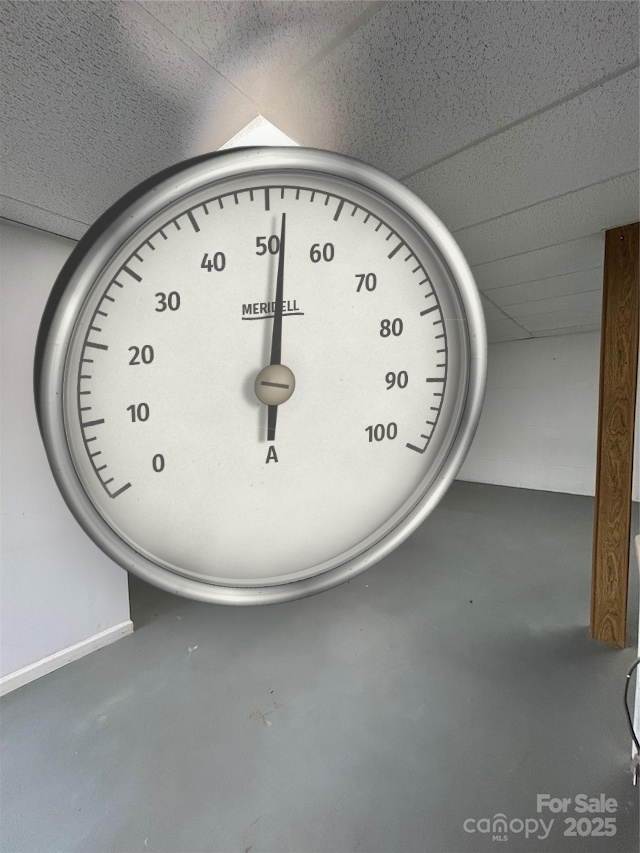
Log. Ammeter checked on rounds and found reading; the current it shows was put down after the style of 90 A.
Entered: 52 A
